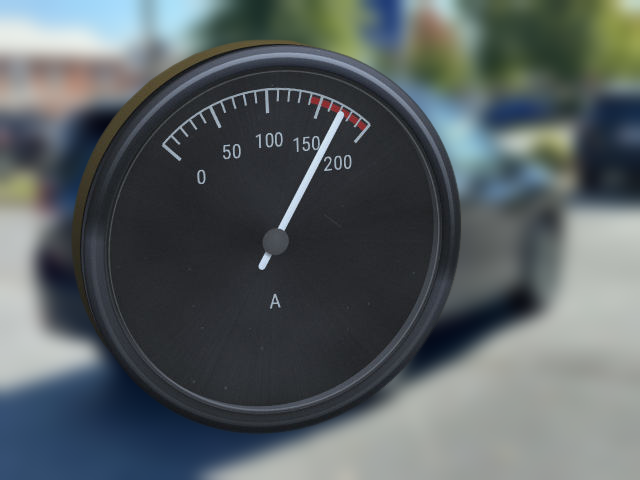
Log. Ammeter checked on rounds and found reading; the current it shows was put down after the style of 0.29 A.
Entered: 170 A
